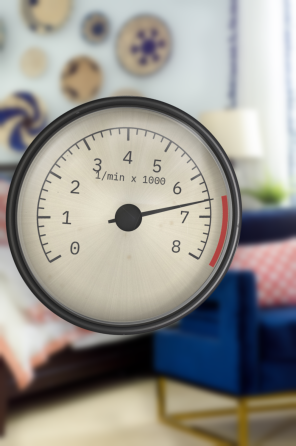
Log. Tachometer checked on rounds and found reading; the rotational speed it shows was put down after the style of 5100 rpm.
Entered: 6600 rpm
